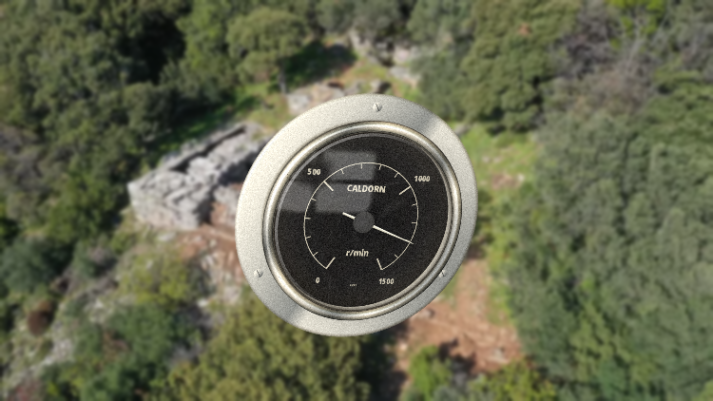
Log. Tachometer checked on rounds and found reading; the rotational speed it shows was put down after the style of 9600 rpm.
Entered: 1300 rpm
